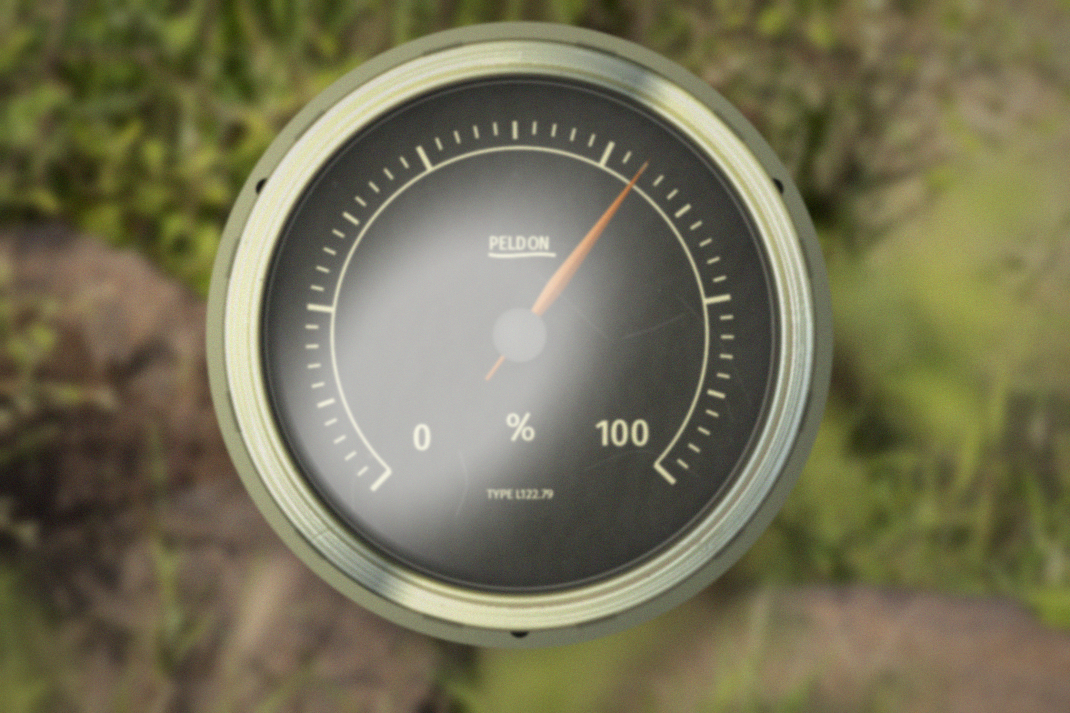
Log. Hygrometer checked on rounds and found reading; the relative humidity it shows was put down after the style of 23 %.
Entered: 64 %
